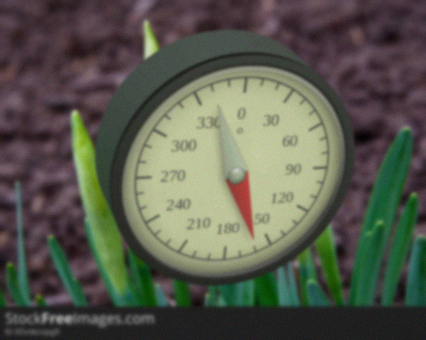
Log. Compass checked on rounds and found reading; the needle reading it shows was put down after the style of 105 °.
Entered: 160 °
